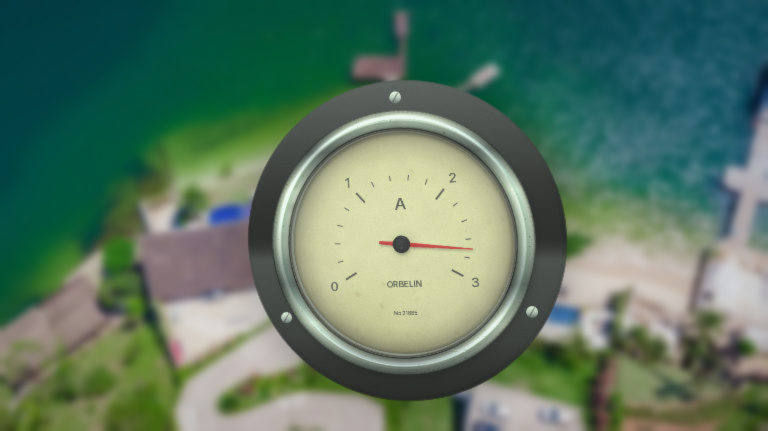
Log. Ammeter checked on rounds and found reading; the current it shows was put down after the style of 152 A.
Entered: 2.7 A
